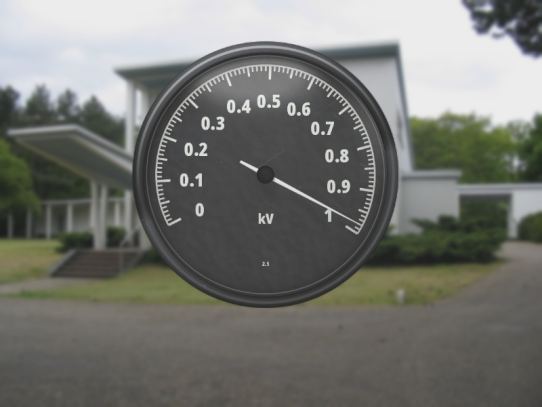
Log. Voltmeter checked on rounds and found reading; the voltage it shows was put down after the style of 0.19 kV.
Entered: 0.98 kV
